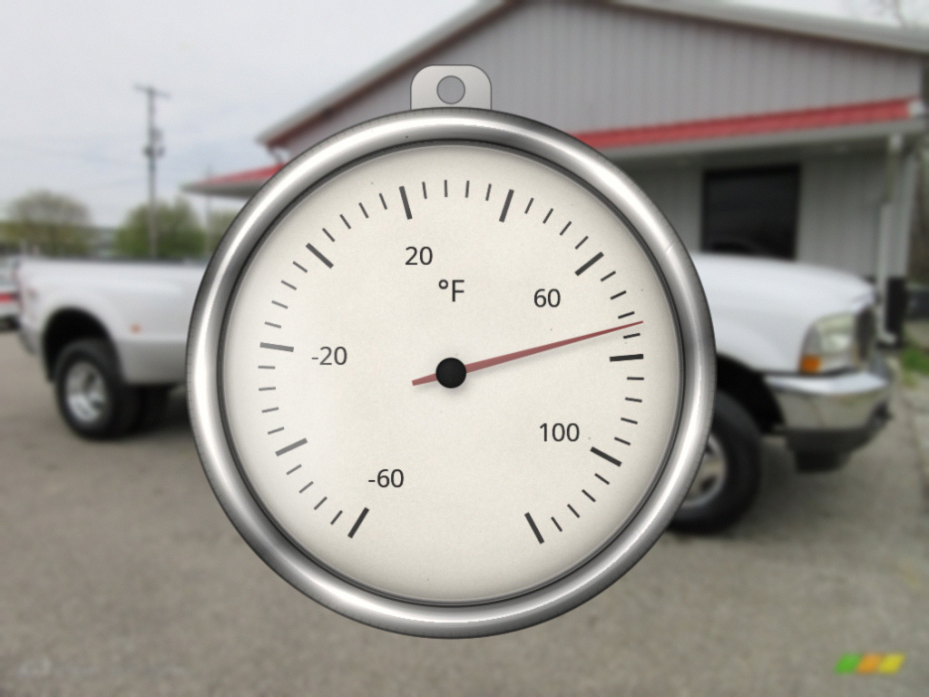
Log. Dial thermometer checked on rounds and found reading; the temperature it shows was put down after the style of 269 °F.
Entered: 74 °F
